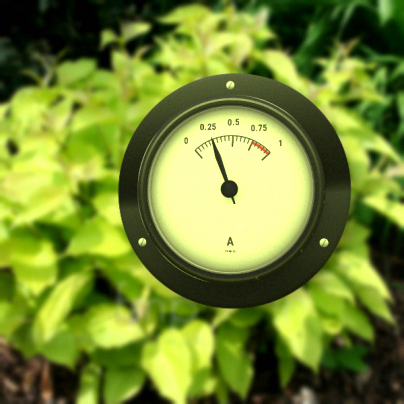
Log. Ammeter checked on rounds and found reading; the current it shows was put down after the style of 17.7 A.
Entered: 0.25 A
